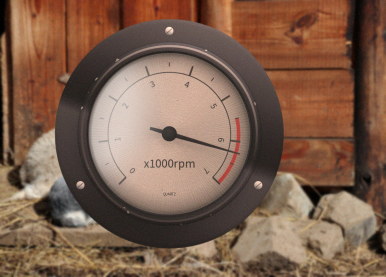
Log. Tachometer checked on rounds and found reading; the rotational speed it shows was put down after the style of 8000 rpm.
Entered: 6250 rpm
